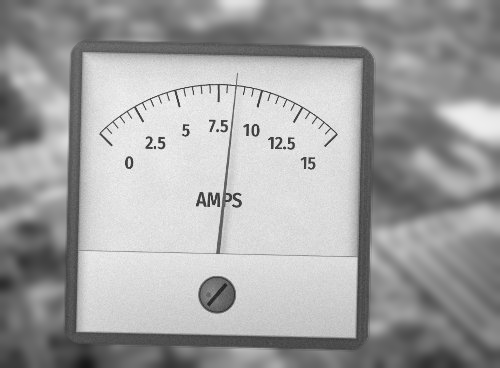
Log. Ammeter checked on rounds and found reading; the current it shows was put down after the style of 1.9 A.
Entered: 8.5 A
